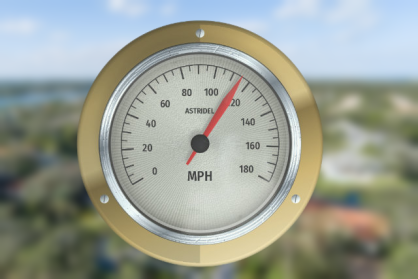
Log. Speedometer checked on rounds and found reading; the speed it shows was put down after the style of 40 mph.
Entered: 115 mph
